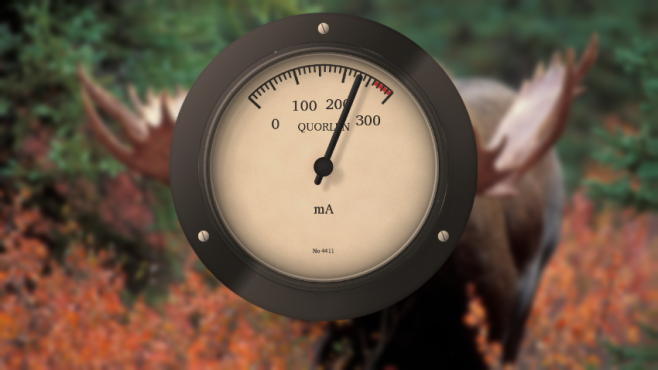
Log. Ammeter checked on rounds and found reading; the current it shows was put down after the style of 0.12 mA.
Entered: 230 mA
